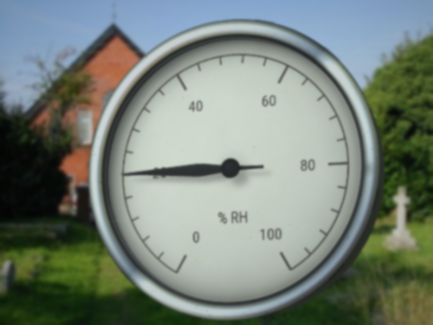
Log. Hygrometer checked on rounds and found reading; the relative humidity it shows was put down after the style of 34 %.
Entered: 20 %
